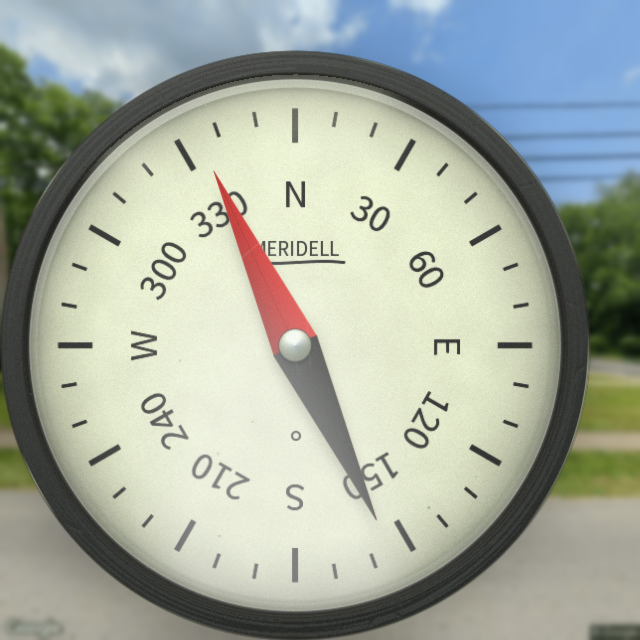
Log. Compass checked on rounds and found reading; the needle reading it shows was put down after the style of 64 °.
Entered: 335 °
